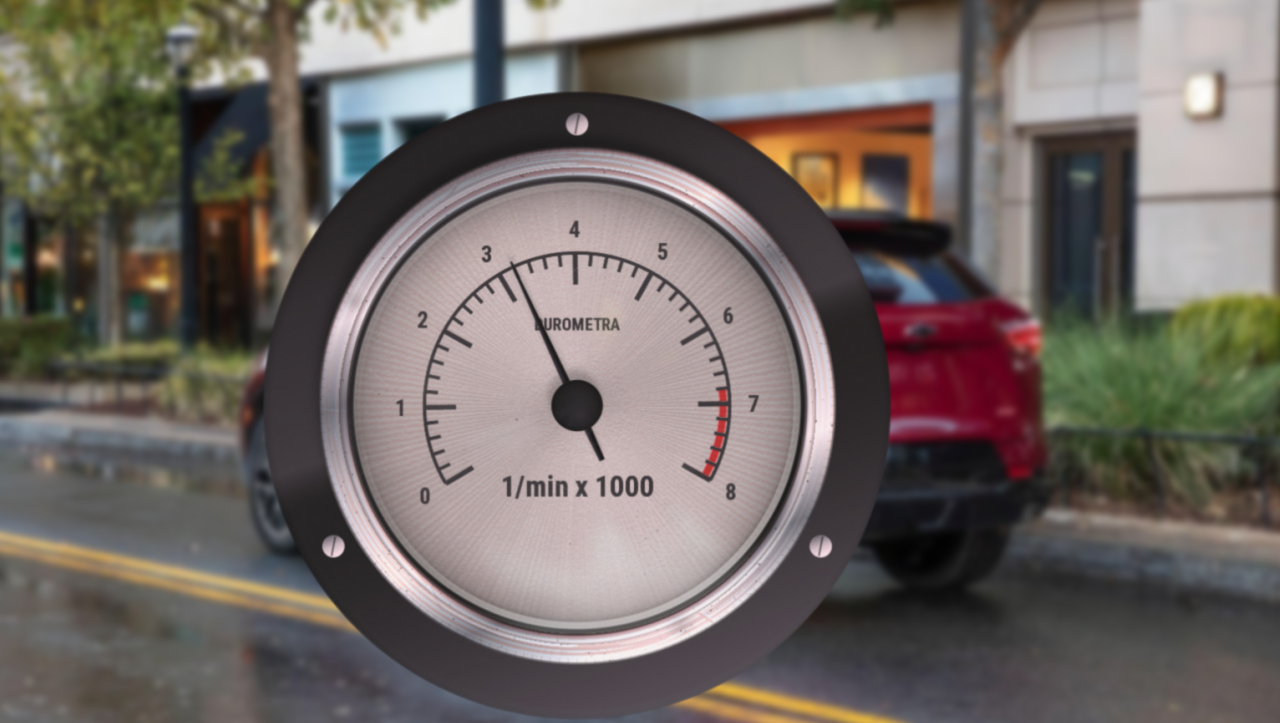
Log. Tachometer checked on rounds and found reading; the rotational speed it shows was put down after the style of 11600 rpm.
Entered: 3200 rpm
